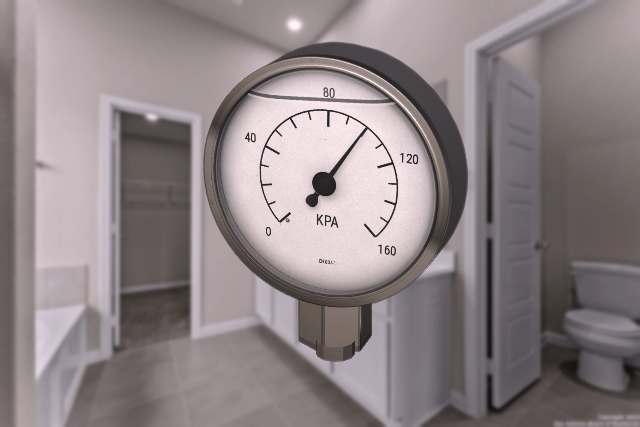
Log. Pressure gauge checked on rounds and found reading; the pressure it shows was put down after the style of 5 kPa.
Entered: 100 kPa
